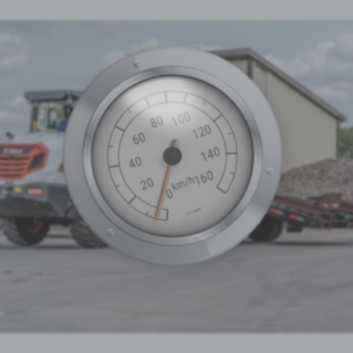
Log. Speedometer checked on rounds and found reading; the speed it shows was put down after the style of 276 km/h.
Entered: 5 km/h
